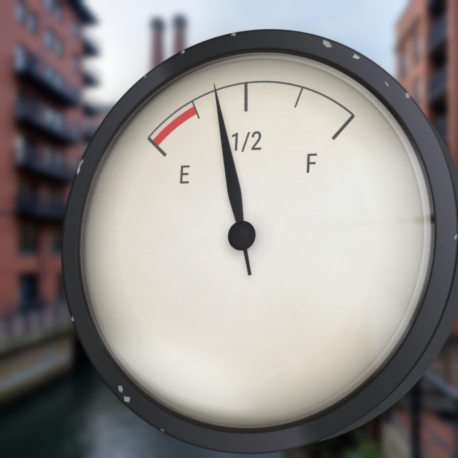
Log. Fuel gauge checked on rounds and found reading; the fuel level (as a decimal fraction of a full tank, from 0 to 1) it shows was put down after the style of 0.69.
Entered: 0.375
